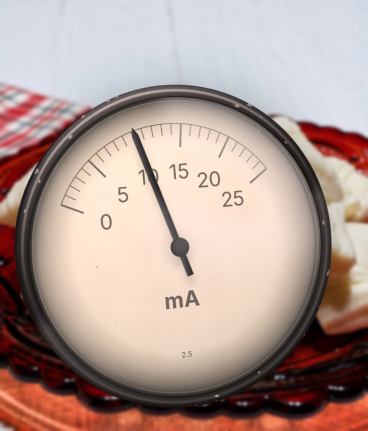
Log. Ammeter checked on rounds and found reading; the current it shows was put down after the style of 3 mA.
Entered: 10 mA
